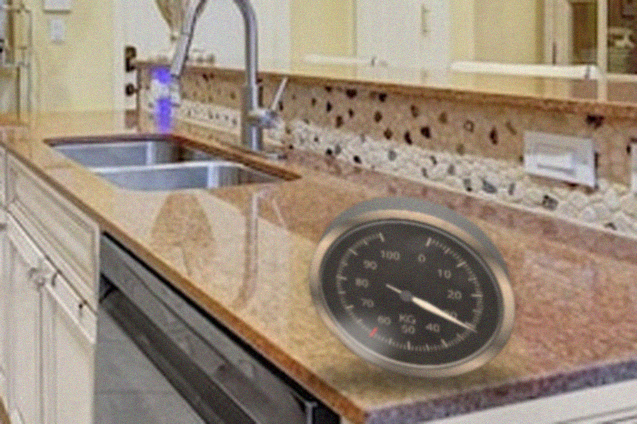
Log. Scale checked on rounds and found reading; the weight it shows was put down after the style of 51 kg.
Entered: 30 kg
